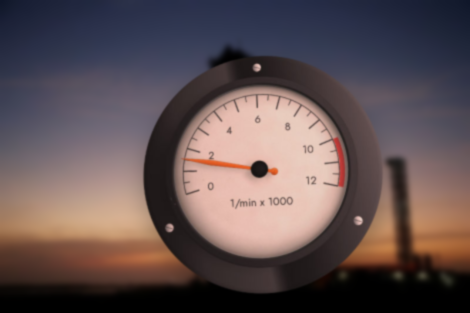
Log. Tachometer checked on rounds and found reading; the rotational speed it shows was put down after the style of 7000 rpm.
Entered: 1500 rpm
